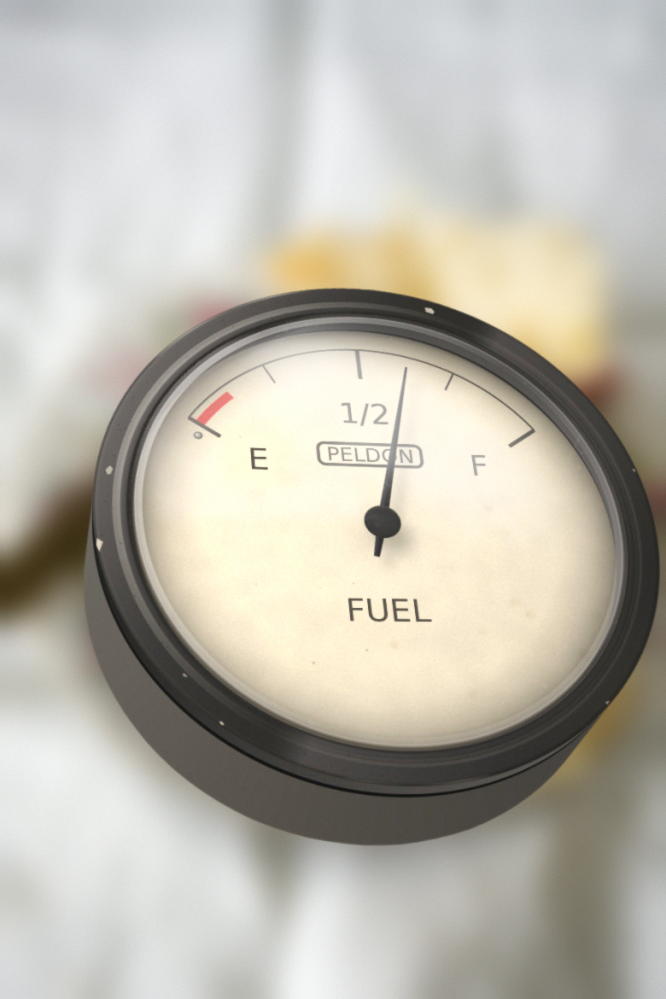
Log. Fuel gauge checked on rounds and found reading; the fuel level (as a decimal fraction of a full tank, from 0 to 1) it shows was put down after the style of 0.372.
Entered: 0.625
